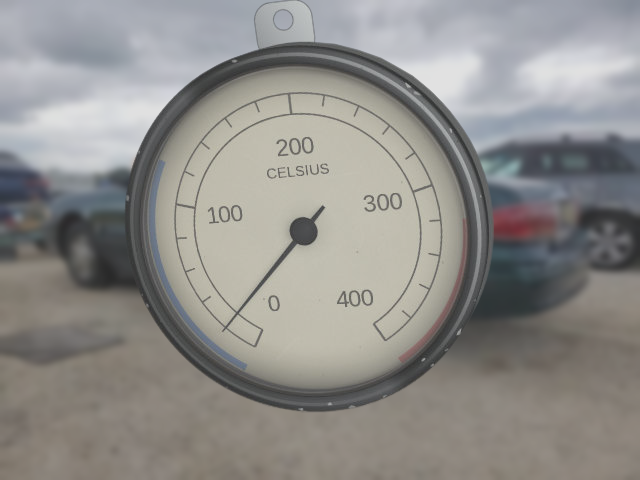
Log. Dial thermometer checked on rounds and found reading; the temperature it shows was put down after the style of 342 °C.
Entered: 20 °C
